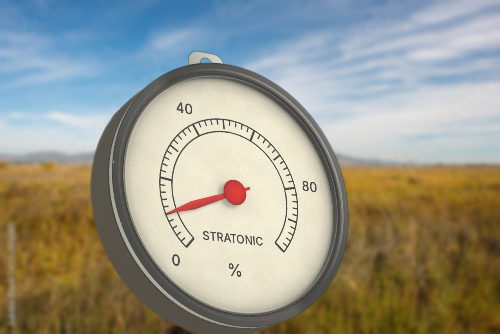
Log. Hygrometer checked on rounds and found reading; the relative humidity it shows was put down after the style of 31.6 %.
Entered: 10 %
